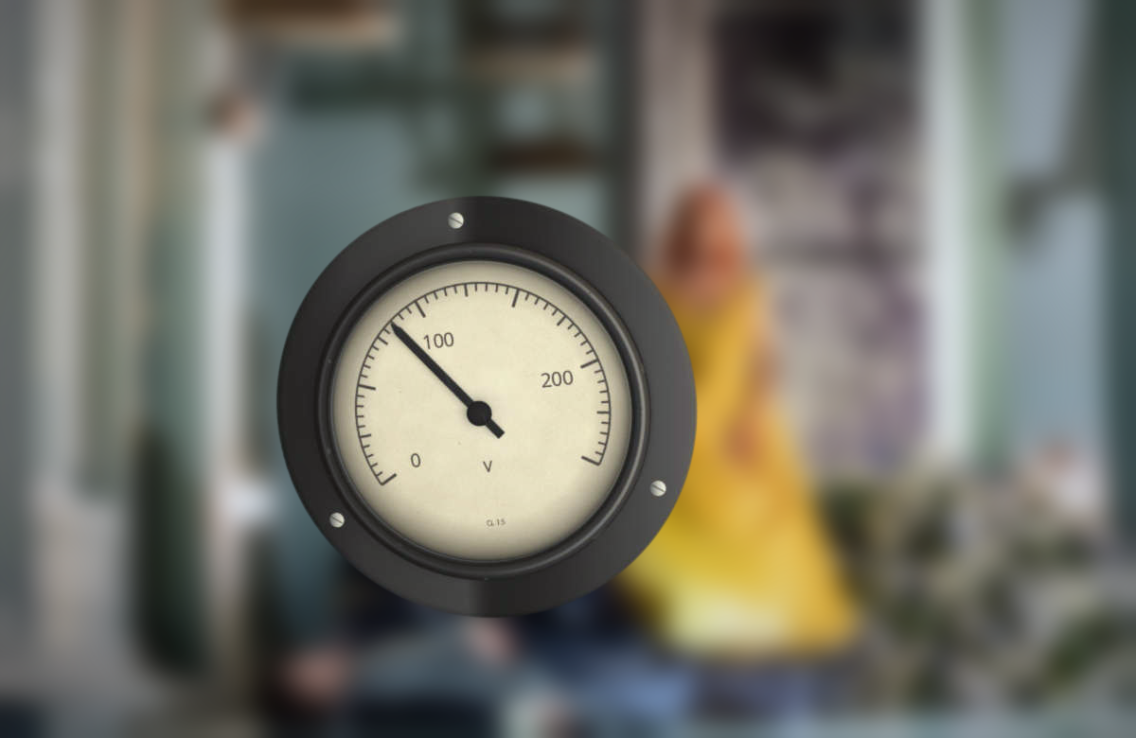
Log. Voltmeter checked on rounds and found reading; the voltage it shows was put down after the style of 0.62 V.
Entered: 85 V
